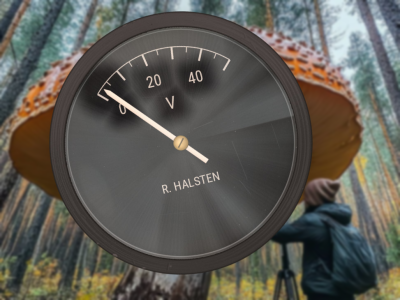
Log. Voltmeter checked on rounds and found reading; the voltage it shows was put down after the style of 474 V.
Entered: 2.5 V
